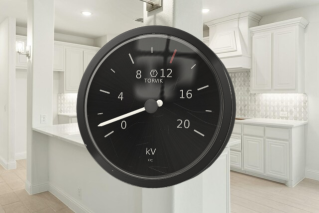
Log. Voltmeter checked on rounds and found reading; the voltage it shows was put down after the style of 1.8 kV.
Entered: 1 kV
